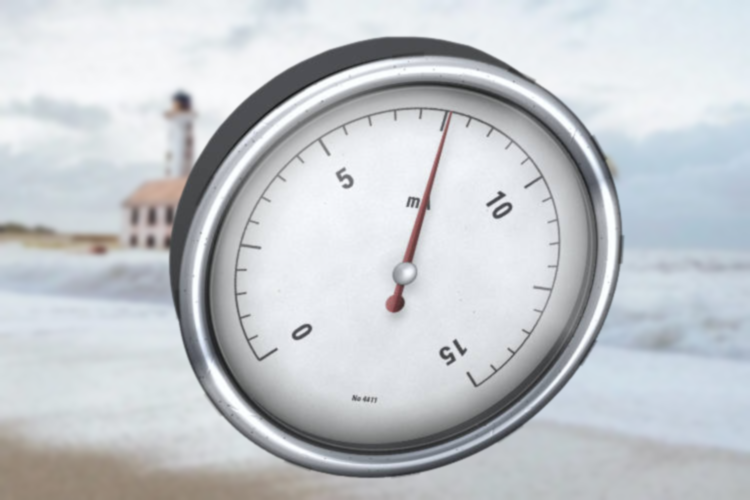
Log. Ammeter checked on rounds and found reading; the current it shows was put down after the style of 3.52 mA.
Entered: 7.5 mA
